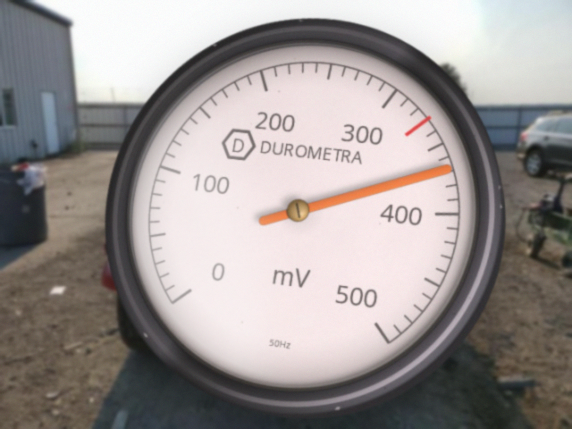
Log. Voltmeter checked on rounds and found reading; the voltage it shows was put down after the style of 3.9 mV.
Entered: 370 mV
